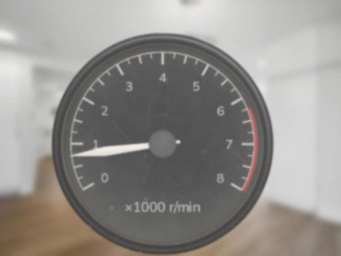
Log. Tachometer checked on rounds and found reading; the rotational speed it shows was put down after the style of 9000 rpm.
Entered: 750 rpm
